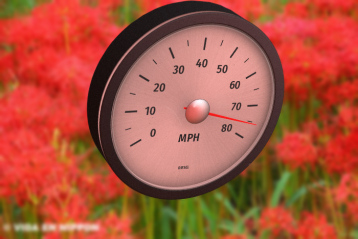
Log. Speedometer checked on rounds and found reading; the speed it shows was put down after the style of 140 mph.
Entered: 75 mph
